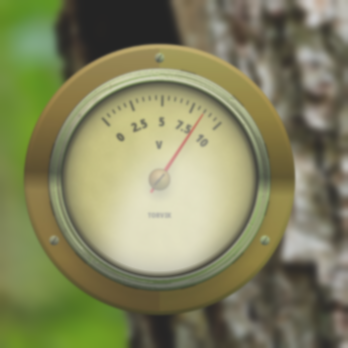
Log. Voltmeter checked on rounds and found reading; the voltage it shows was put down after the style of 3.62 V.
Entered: 8.5 V
